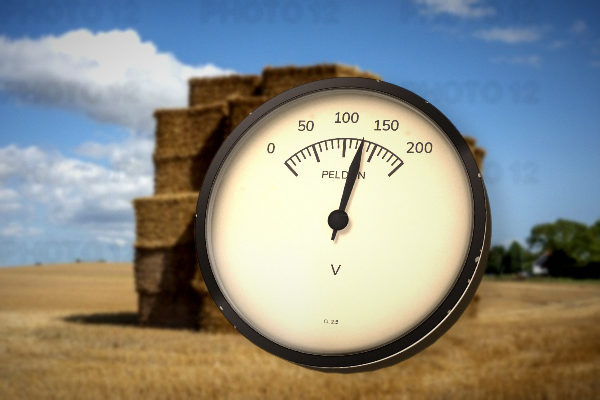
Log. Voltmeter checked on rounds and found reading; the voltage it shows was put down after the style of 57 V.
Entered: 130 V
